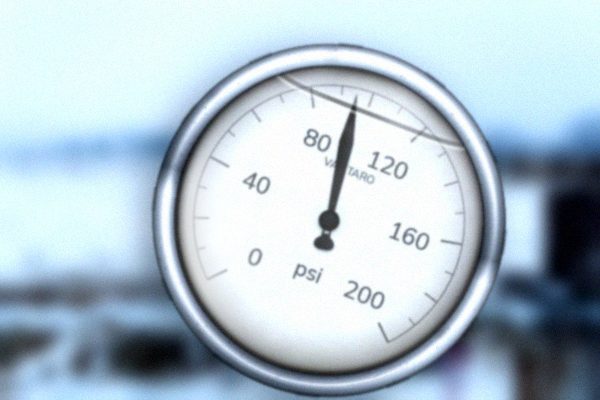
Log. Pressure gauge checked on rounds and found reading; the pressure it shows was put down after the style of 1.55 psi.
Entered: 95 psi
